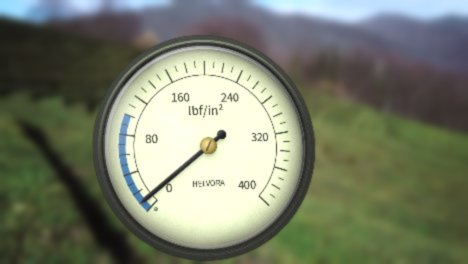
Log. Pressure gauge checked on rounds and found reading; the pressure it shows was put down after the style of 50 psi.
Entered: 10 psi
